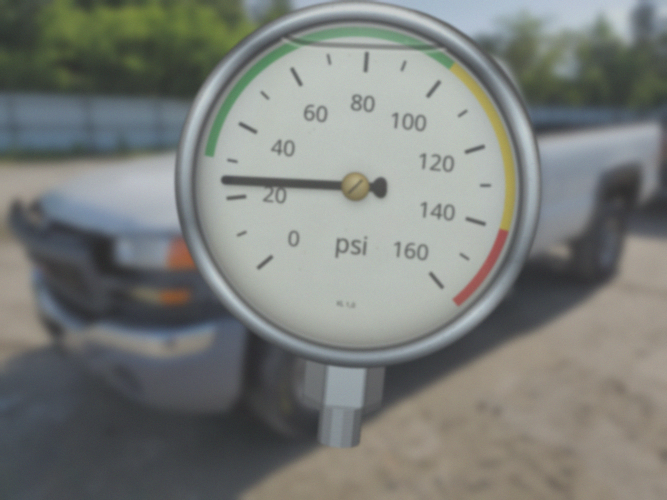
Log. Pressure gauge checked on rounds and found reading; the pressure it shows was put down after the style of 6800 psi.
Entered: 25 psi
